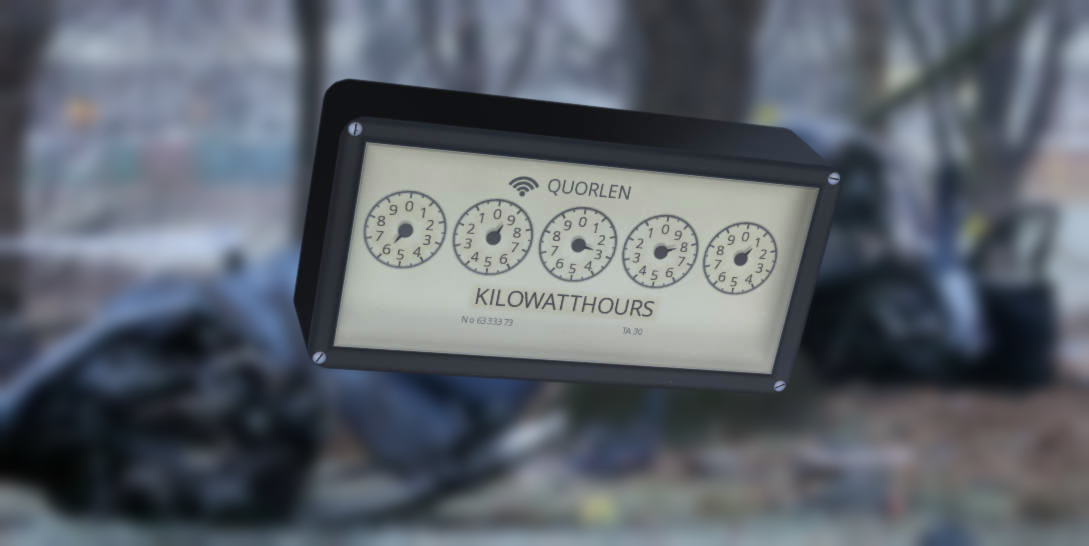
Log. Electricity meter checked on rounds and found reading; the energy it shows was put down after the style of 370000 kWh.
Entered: 59281 kWh
